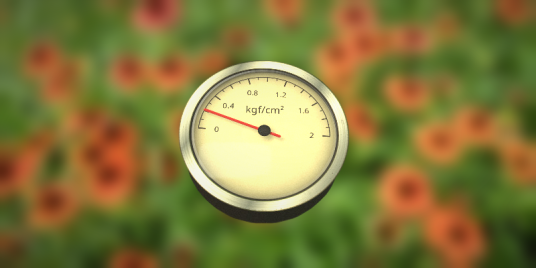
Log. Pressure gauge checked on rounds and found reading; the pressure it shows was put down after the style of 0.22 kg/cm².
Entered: 0.2 kg/cm²
